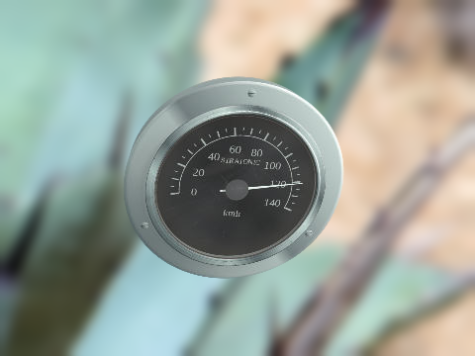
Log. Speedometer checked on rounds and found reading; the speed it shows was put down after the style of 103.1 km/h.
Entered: 120 km/h
